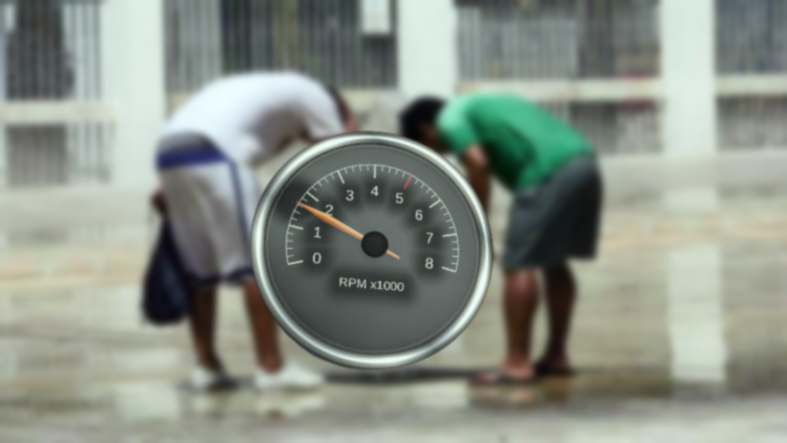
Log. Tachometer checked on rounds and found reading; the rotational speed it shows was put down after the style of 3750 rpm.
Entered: 1600 rpm
